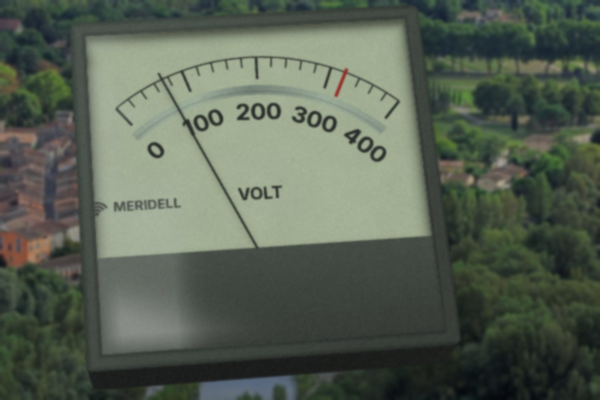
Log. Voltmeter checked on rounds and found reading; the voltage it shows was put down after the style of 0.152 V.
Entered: 70 V
